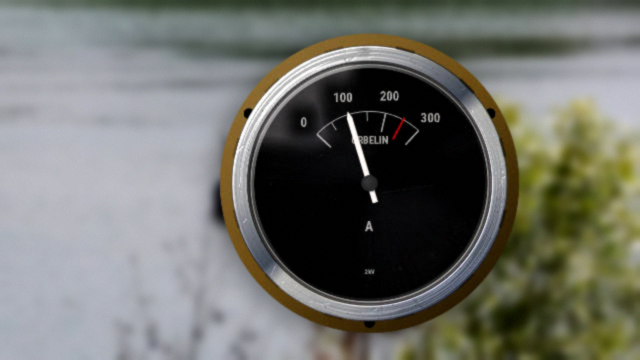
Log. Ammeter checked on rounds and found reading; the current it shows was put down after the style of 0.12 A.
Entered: 100 A
